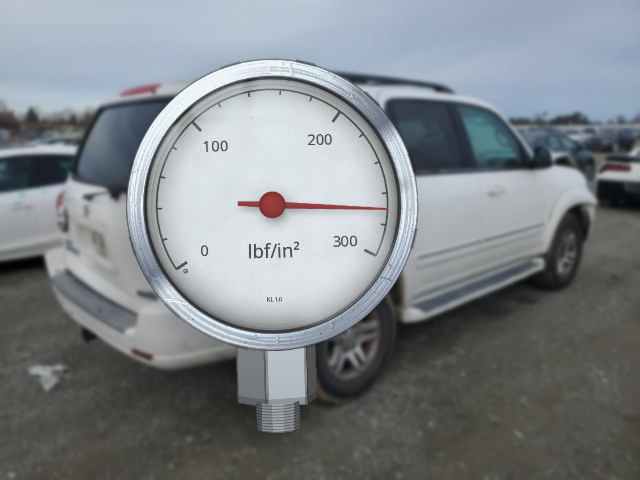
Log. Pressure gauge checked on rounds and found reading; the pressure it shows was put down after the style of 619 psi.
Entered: 270 psi
